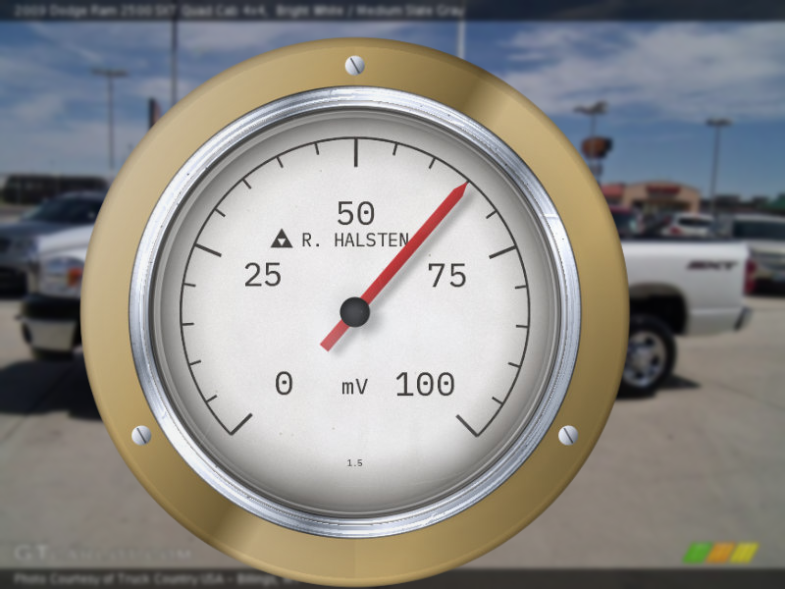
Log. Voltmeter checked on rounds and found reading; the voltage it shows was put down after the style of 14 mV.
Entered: 65 mV
